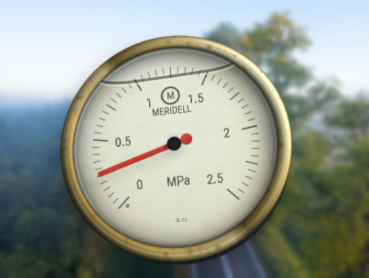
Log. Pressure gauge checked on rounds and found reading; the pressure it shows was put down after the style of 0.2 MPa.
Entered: 0.25 MPa
